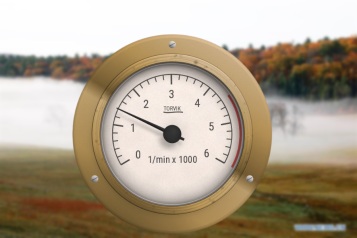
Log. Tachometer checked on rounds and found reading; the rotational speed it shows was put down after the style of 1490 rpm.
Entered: 1400 rpm
